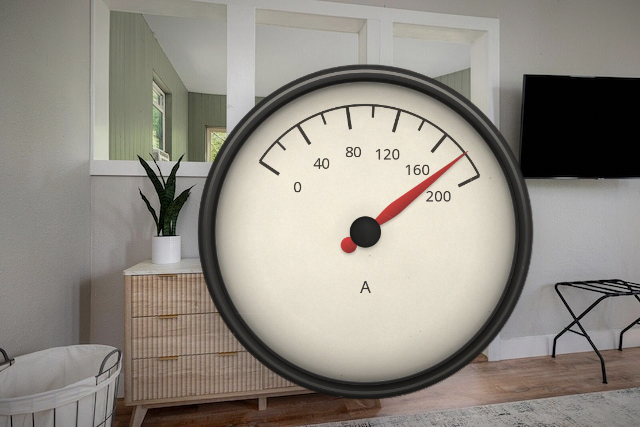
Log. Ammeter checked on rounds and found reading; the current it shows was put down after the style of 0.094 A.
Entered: 180 A
